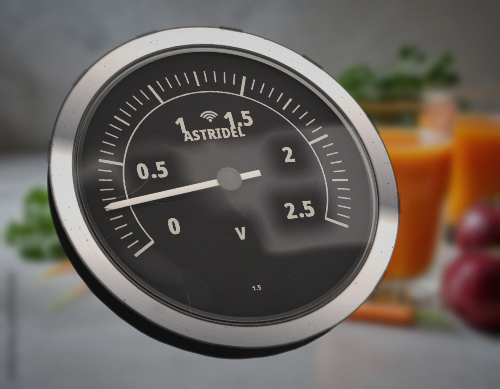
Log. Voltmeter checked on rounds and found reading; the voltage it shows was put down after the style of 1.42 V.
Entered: 0.25 V
